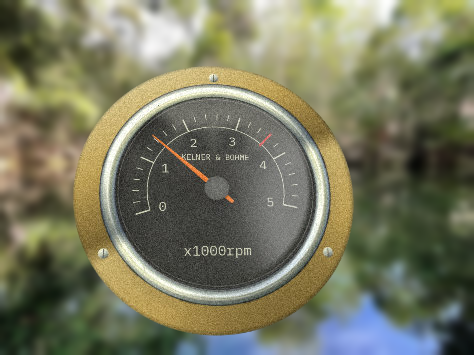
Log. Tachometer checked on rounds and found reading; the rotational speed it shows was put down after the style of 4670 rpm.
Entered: 1400 rpm
